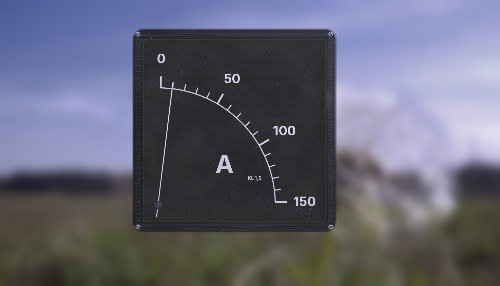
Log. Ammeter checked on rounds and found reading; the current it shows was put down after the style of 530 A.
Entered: 10 A
